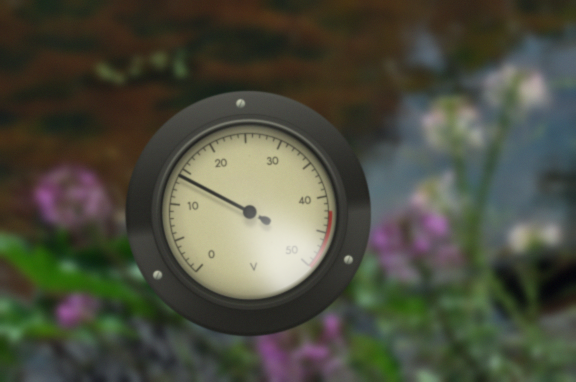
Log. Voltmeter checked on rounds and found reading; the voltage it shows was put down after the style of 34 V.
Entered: 14 V
